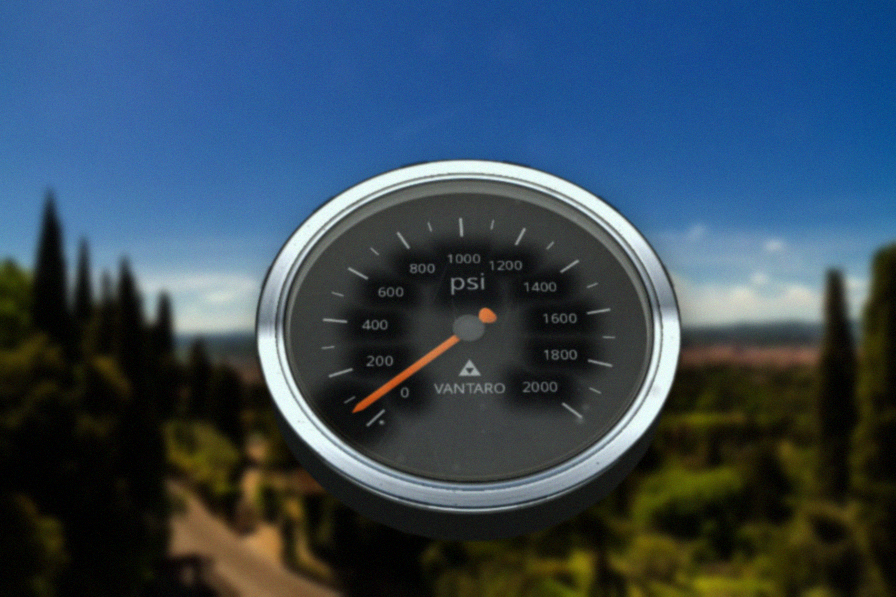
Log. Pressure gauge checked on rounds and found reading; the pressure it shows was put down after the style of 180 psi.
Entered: 50 psi
